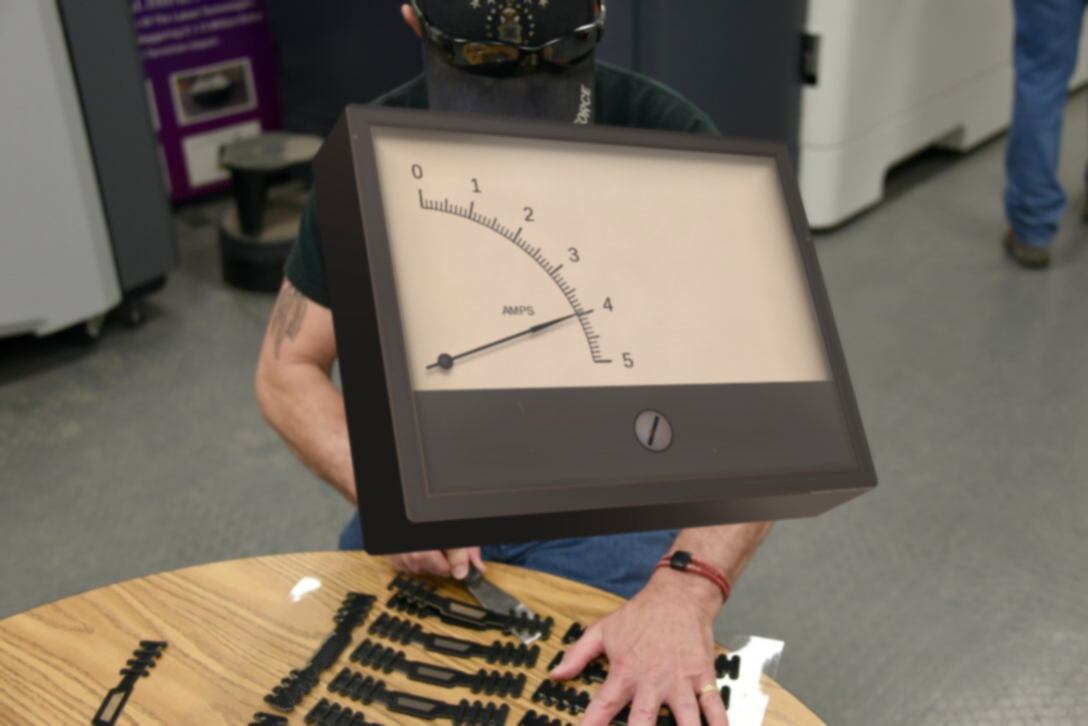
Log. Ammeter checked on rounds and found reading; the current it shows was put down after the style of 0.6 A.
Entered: 4 A
